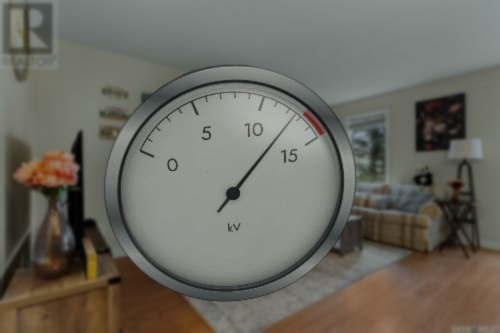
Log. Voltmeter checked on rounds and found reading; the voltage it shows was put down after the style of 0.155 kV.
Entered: 12.5 kV
